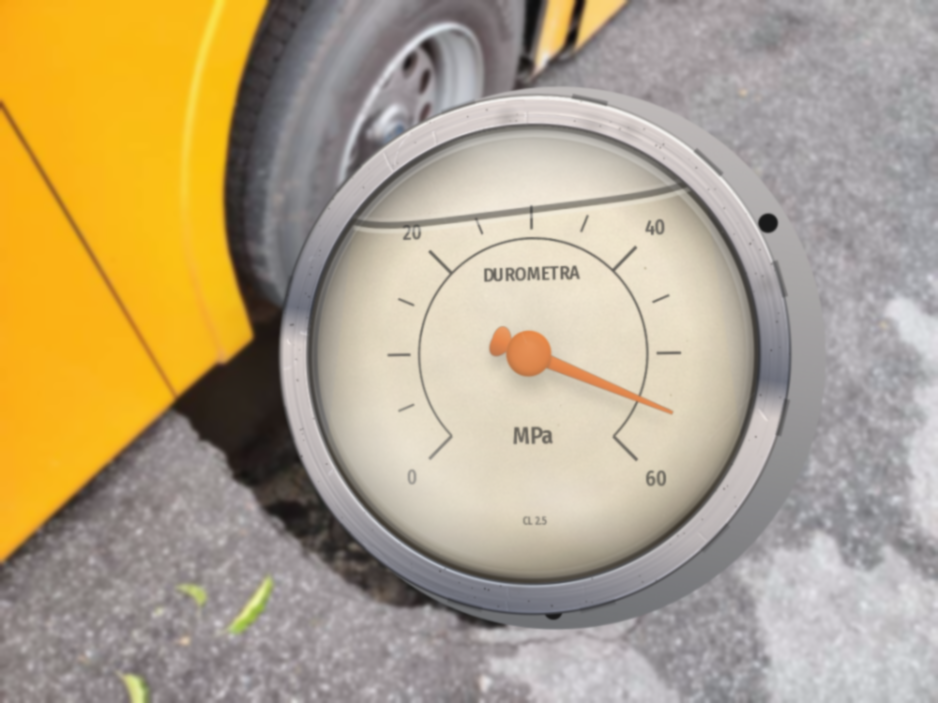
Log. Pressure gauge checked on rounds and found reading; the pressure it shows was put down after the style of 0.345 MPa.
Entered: 55 MPa
